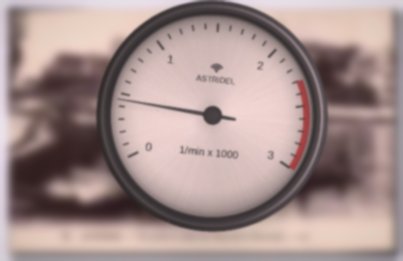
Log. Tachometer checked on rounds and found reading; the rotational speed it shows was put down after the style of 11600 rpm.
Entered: 450 rpm
